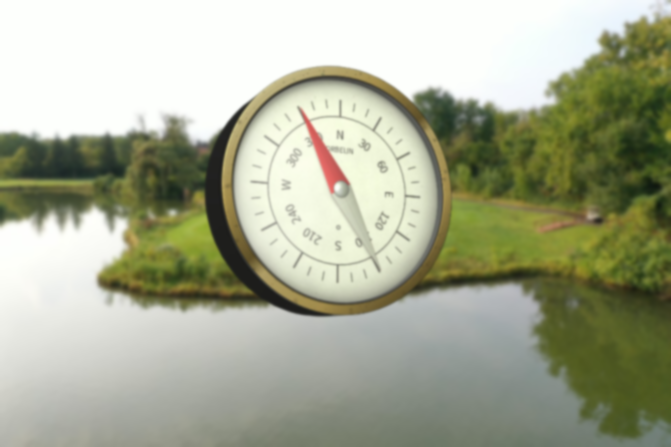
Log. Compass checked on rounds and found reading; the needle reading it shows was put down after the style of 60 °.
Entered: 330 °
